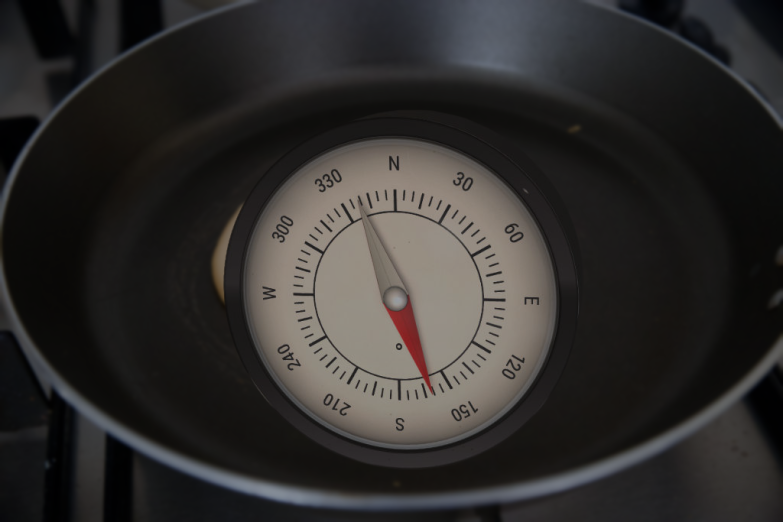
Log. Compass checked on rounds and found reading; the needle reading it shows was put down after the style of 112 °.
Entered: 160 °
